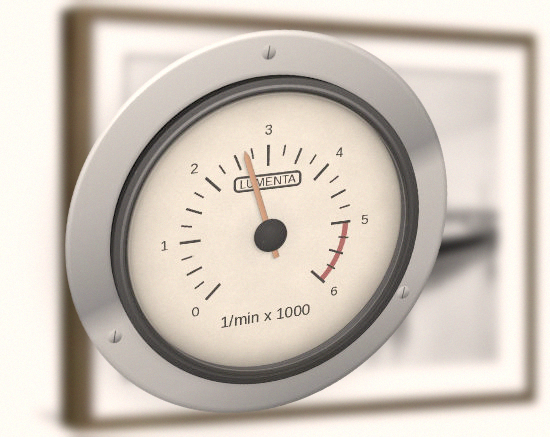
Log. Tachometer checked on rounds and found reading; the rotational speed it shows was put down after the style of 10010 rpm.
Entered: 2625 rpm
